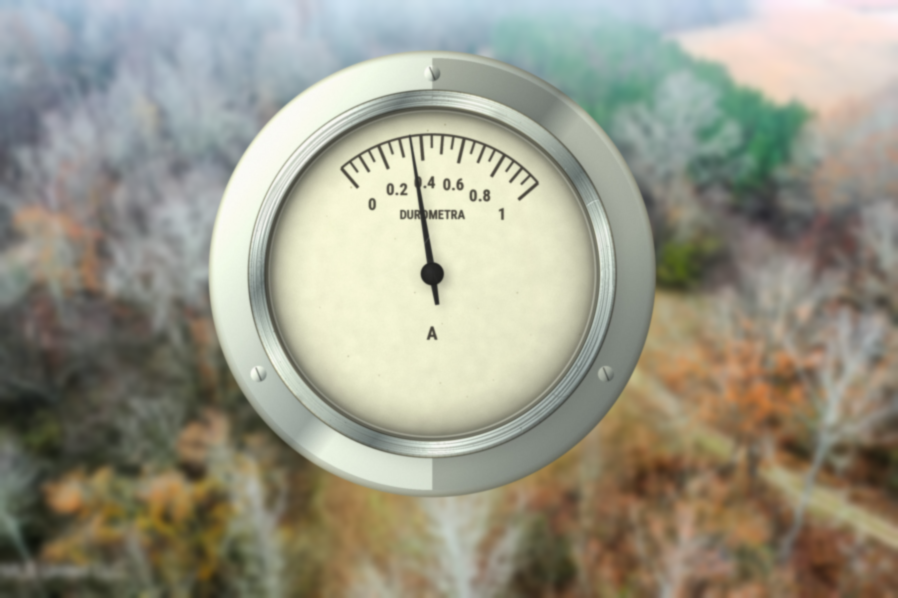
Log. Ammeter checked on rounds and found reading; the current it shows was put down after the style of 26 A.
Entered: 0.35 A
